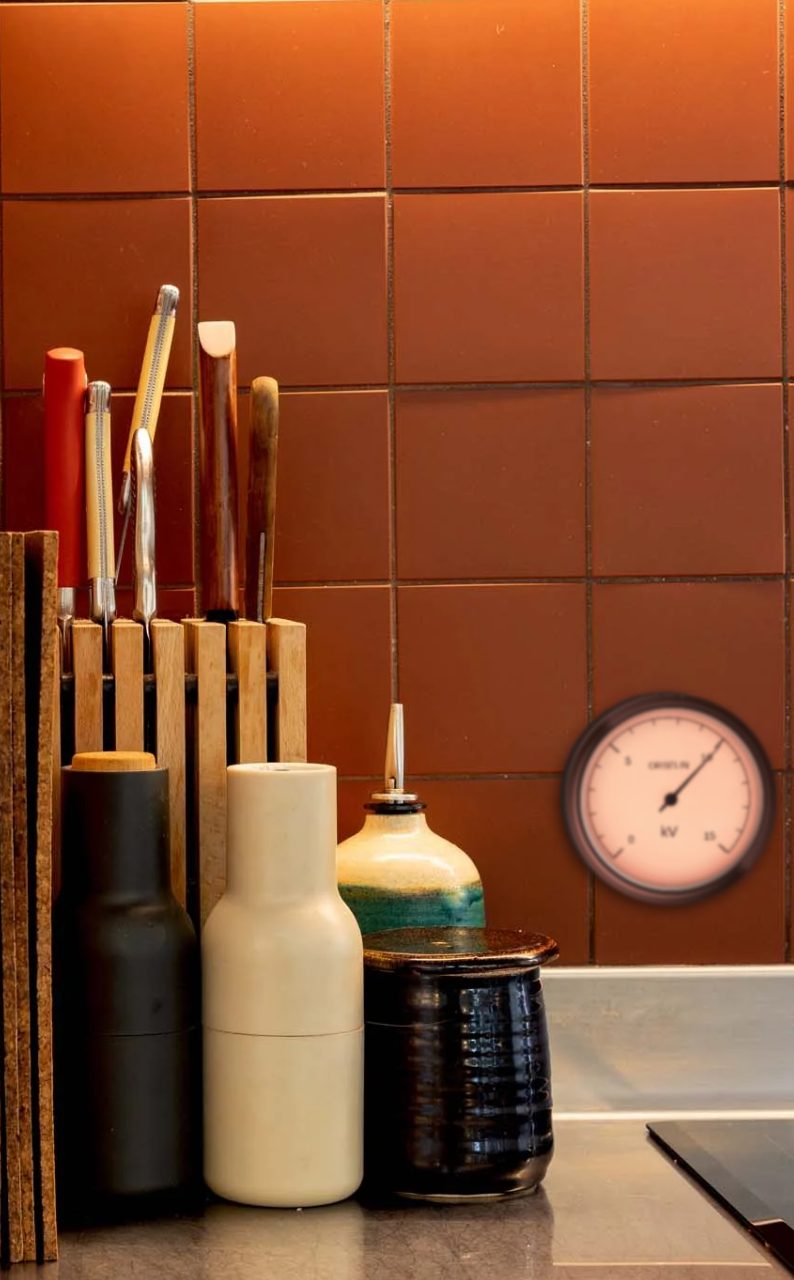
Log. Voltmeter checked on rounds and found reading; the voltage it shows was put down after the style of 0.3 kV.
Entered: 10 kV
